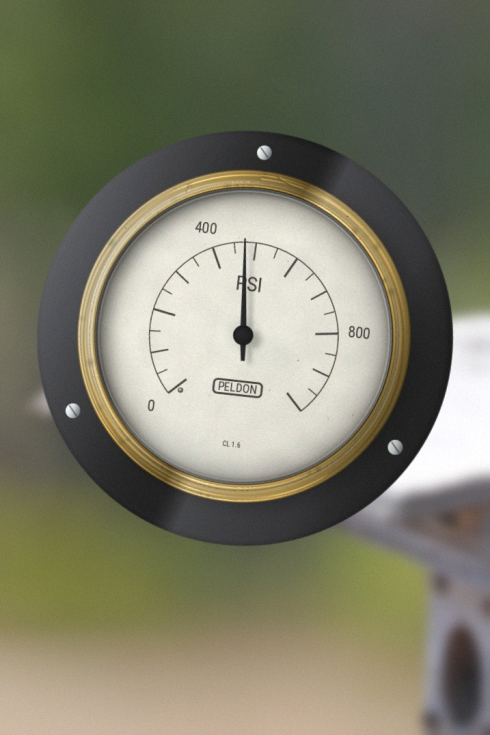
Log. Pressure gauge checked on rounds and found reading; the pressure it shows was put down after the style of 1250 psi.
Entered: 475 psi
